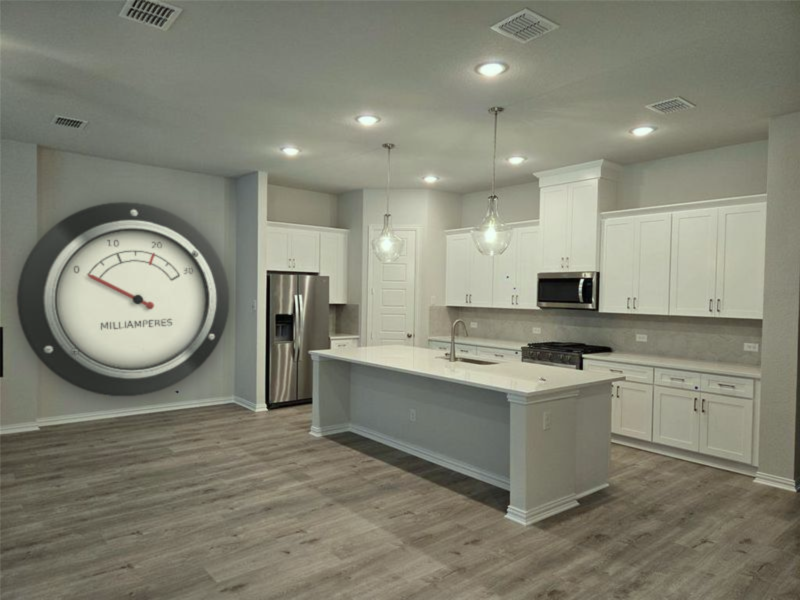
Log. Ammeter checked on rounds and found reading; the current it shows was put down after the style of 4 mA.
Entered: 0 mA
